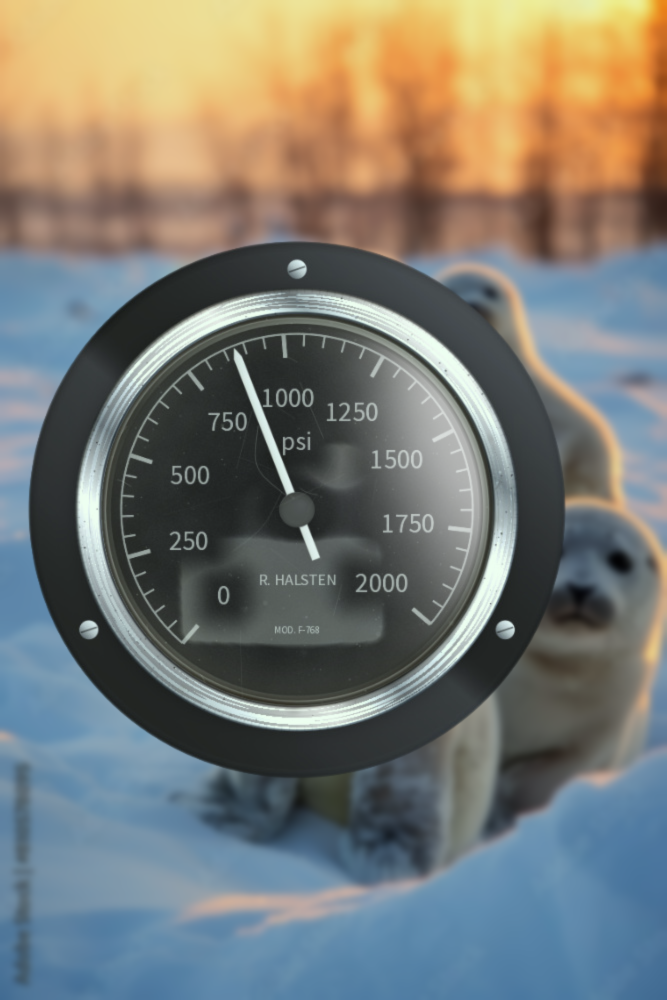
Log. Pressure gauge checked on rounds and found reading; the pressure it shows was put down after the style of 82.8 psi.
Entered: 875 psi
